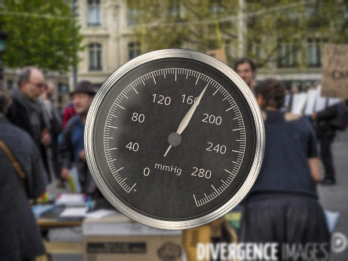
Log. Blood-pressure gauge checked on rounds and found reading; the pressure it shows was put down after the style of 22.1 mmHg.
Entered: 170 mmHg
